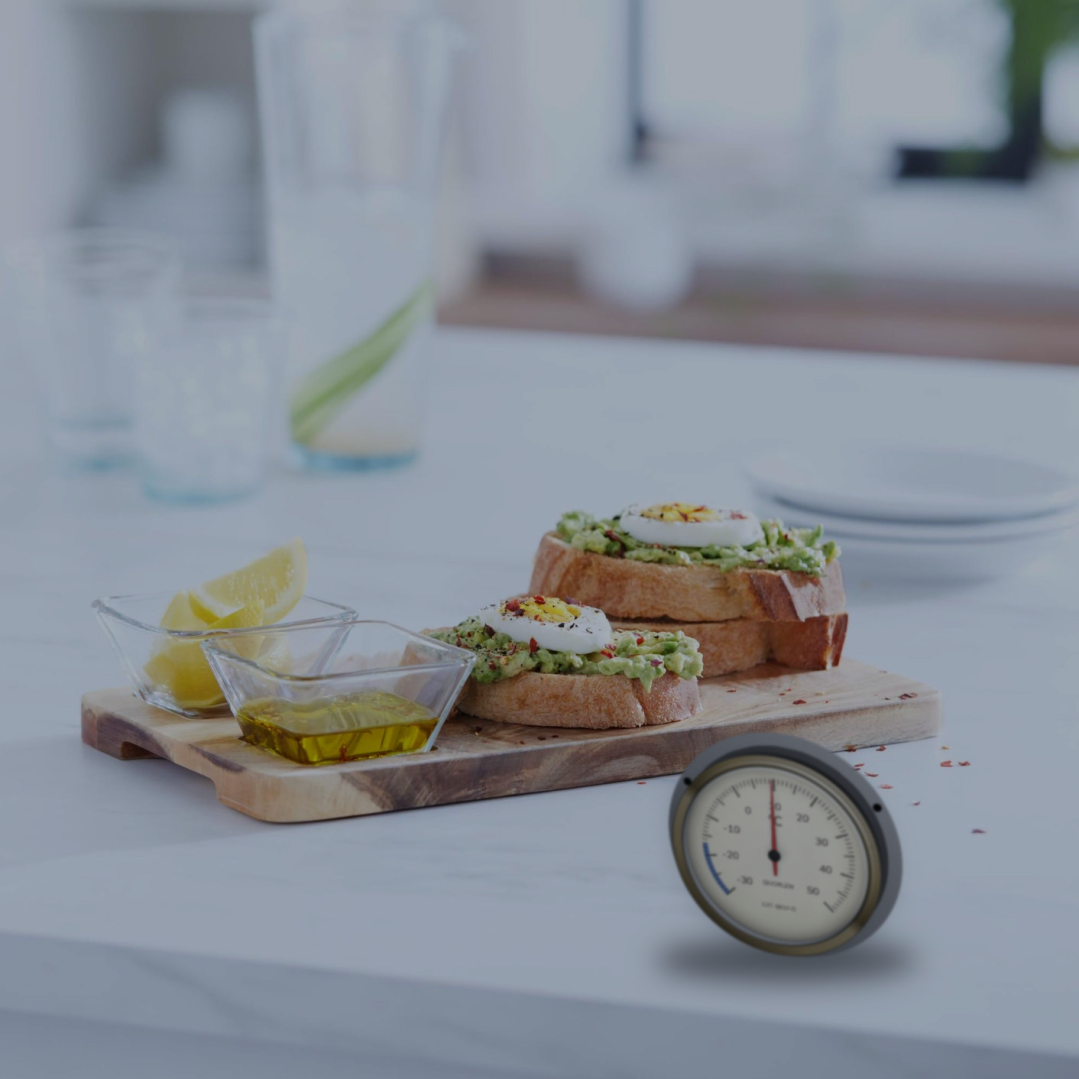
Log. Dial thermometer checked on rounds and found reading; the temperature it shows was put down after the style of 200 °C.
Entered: 10 °C
